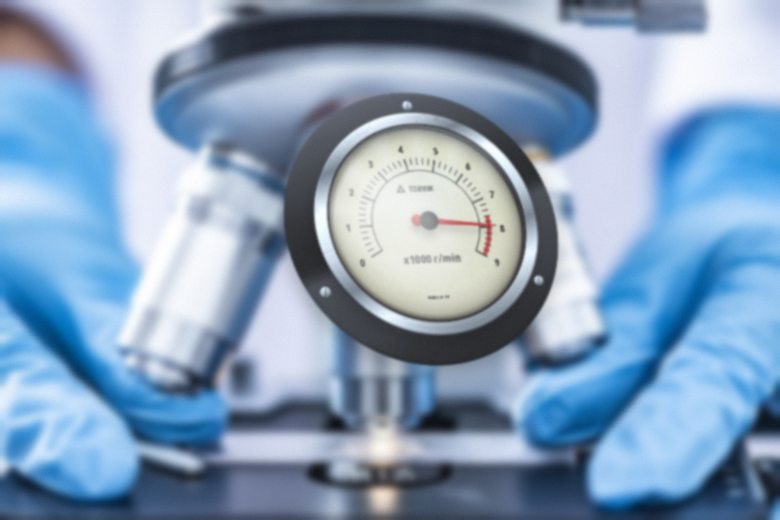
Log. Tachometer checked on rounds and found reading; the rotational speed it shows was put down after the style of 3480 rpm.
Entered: 8000 rpm
